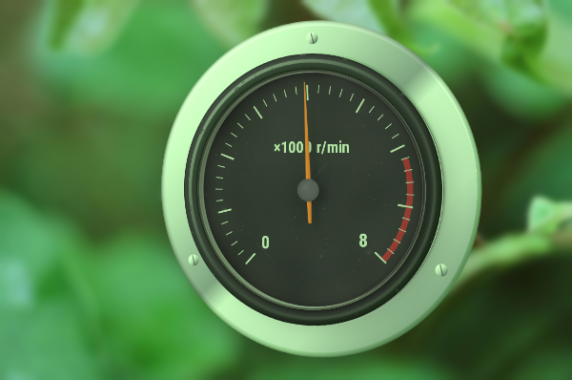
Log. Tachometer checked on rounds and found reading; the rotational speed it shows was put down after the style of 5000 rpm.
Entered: 4000 rpm
